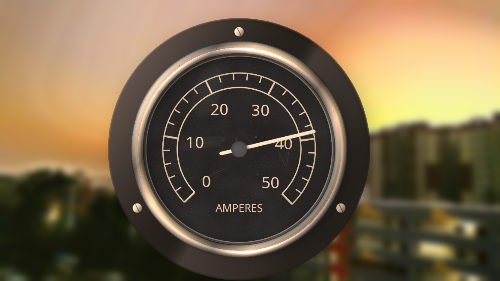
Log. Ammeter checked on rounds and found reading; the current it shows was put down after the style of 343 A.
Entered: 39 A
